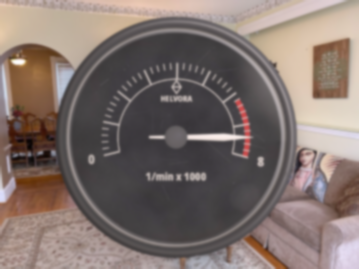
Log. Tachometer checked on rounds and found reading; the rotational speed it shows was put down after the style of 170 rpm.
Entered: 7400 rpm
